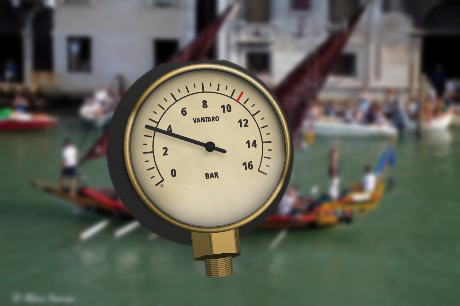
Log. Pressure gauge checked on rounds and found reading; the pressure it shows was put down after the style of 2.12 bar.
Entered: 3.5 bar
